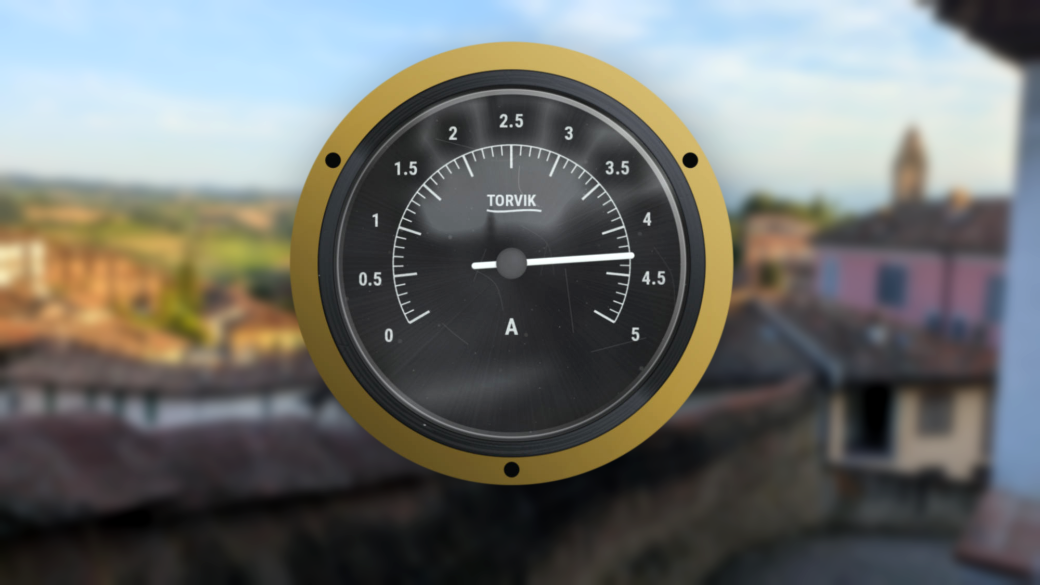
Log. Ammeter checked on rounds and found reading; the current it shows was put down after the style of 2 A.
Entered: 4.3 A
